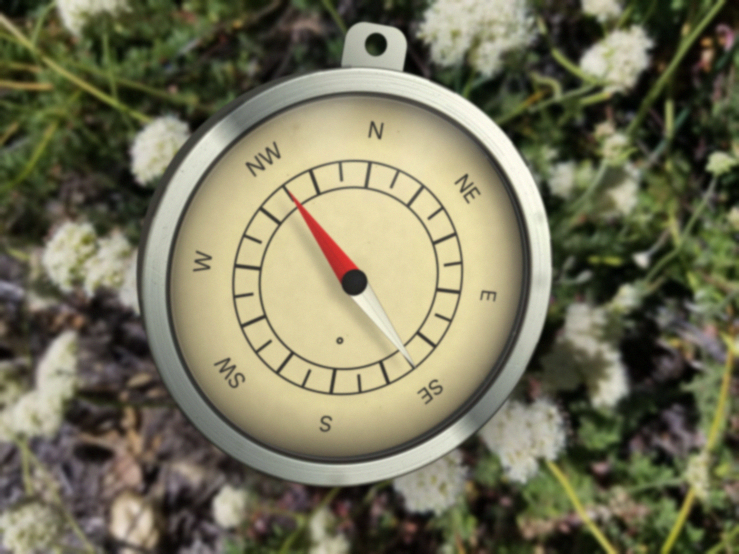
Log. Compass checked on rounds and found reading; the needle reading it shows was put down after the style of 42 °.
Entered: 315 °
